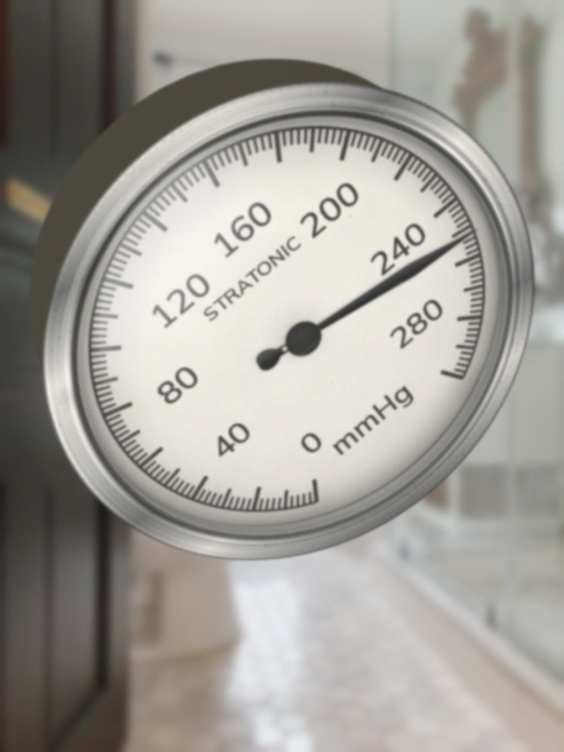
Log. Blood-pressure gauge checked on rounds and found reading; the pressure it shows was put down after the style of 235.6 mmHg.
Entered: 250 mmHg
